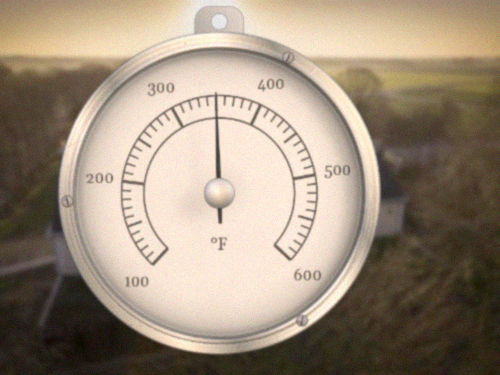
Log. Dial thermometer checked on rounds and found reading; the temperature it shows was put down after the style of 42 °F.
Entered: 350 °F
